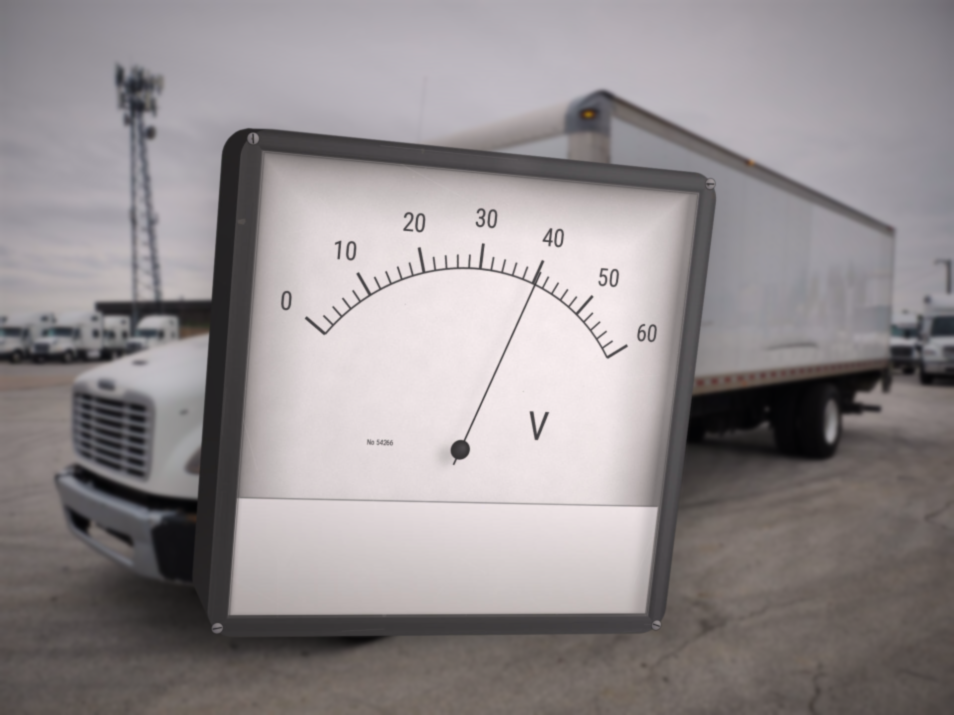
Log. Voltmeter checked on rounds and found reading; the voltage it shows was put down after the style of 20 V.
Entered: 40 V
